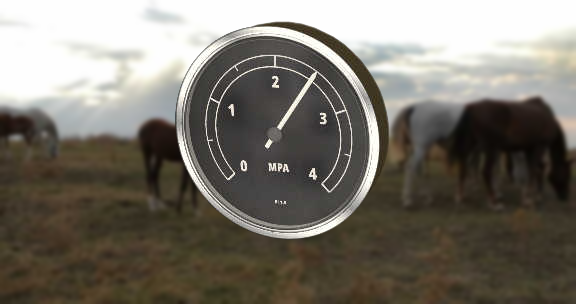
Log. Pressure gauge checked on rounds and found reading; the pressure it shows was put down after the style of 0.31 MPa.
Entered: 2.5 MPa
